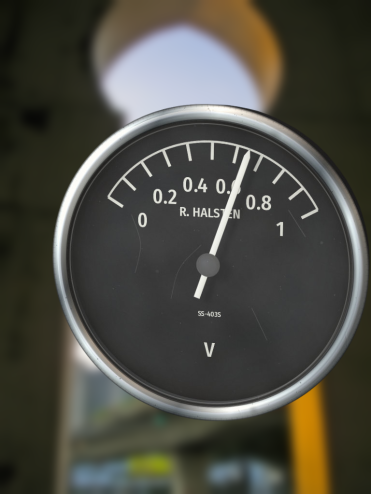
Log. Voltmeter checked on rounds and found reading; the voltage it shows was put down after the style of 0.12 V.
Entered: 0.65 V
